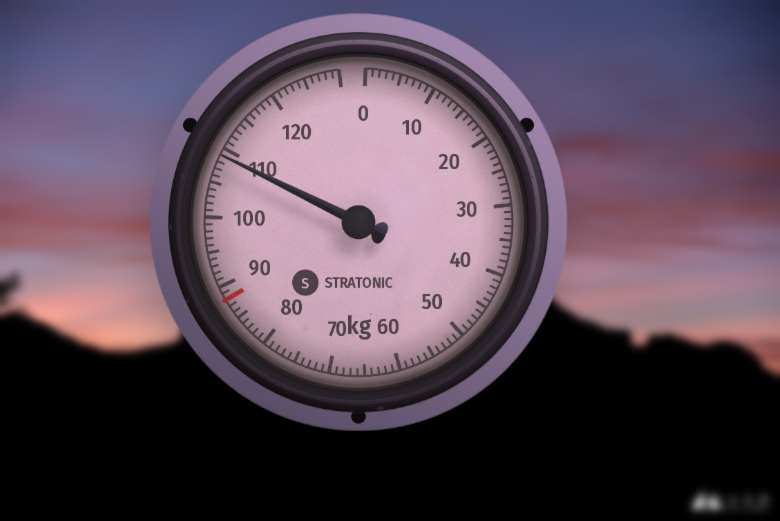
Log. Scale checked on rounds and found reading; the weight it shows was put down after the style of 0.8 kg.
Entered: 109 kg
